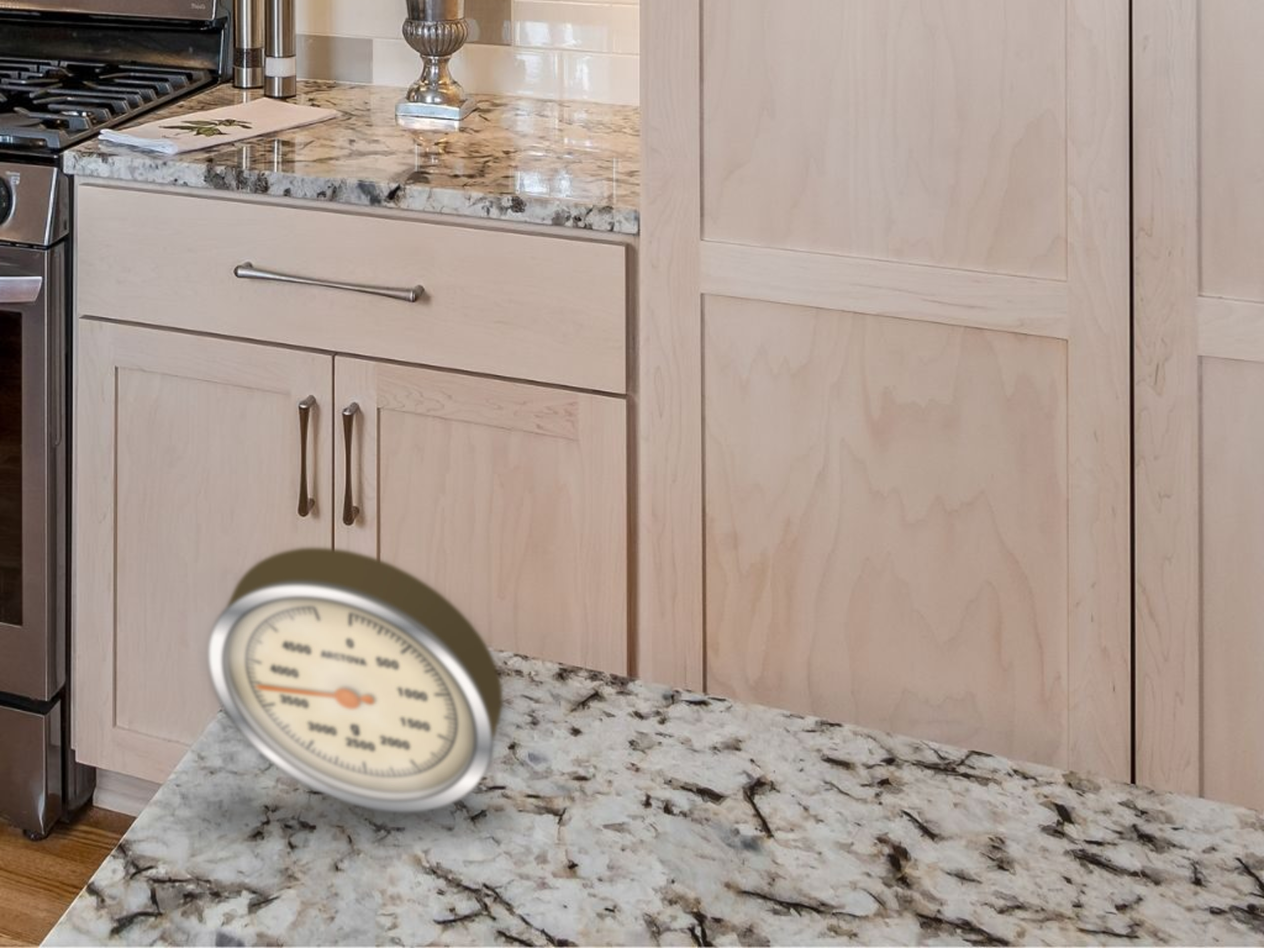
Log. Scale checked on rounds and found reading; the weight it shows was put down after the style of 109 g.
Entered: 3750 g
